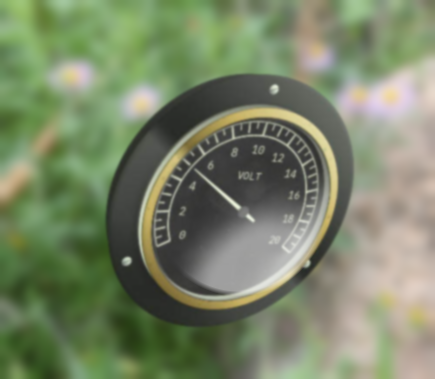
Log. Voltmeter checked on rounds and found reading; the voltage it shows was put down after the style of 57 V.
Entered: 5 V
